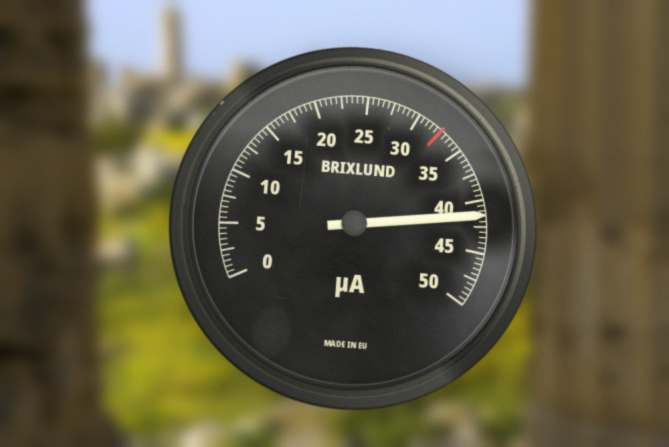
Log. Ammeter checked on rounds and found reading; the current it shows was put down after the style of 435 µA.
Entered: 41.5 µA
